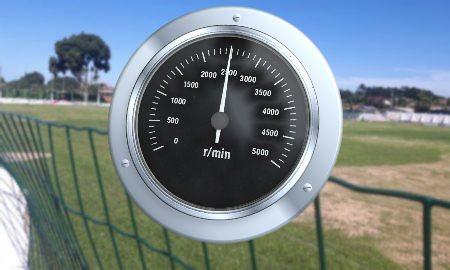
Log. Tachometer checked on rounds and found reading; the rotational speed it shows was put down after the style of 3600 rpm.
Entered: 2500 rpm
